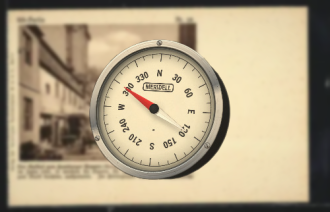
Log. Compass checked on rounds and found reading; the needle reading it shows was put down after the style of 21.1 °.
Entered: 300 °
